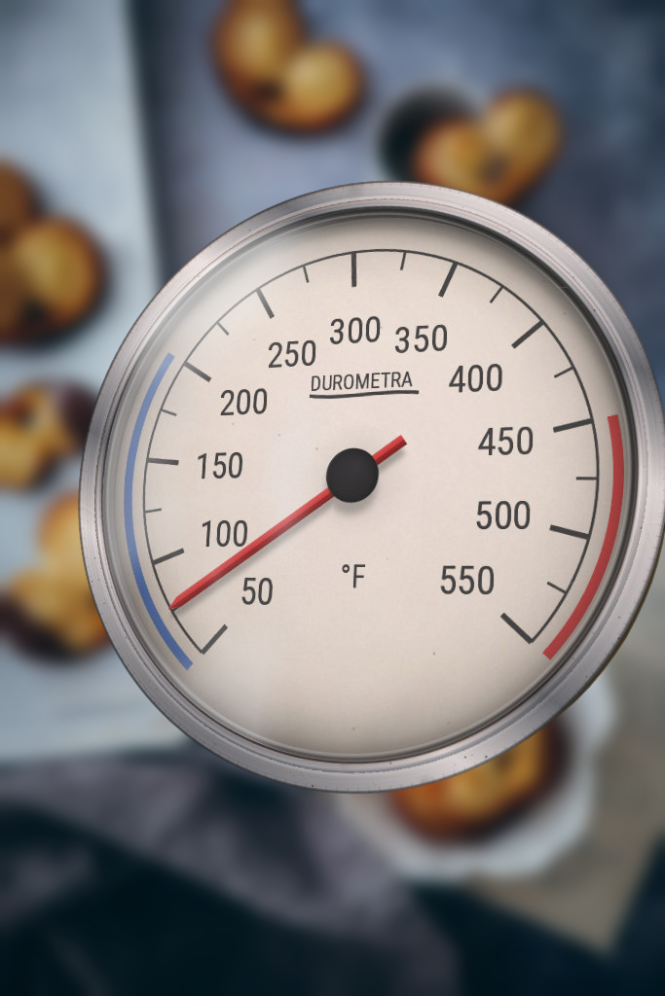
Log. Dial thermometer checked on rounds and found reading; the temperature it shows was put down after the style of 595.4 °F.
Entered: 75 °F
